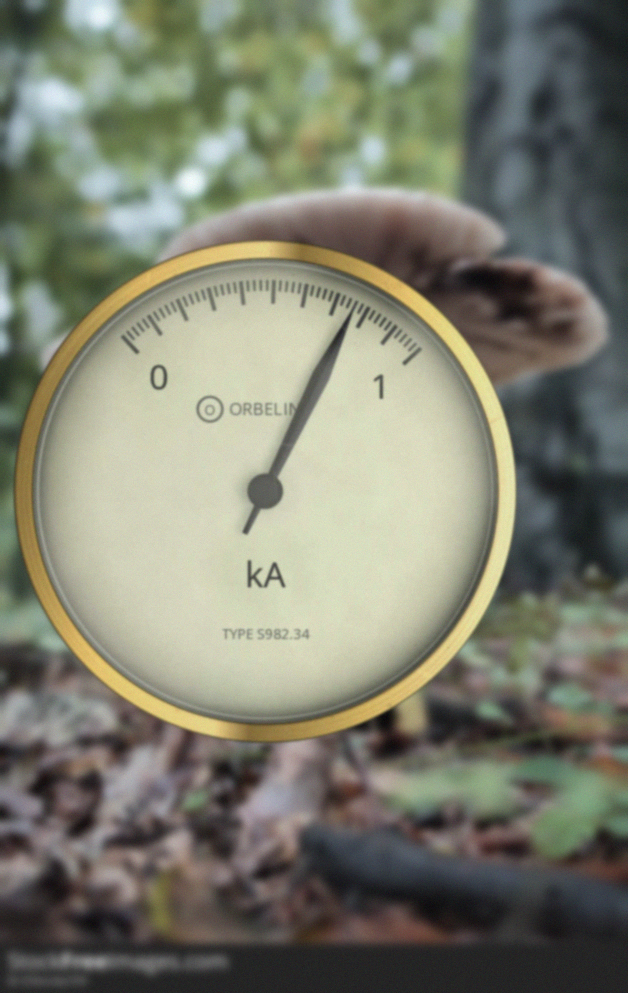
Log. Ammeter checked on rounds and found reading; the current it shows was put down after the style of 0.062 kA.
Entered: 0.76 kA
